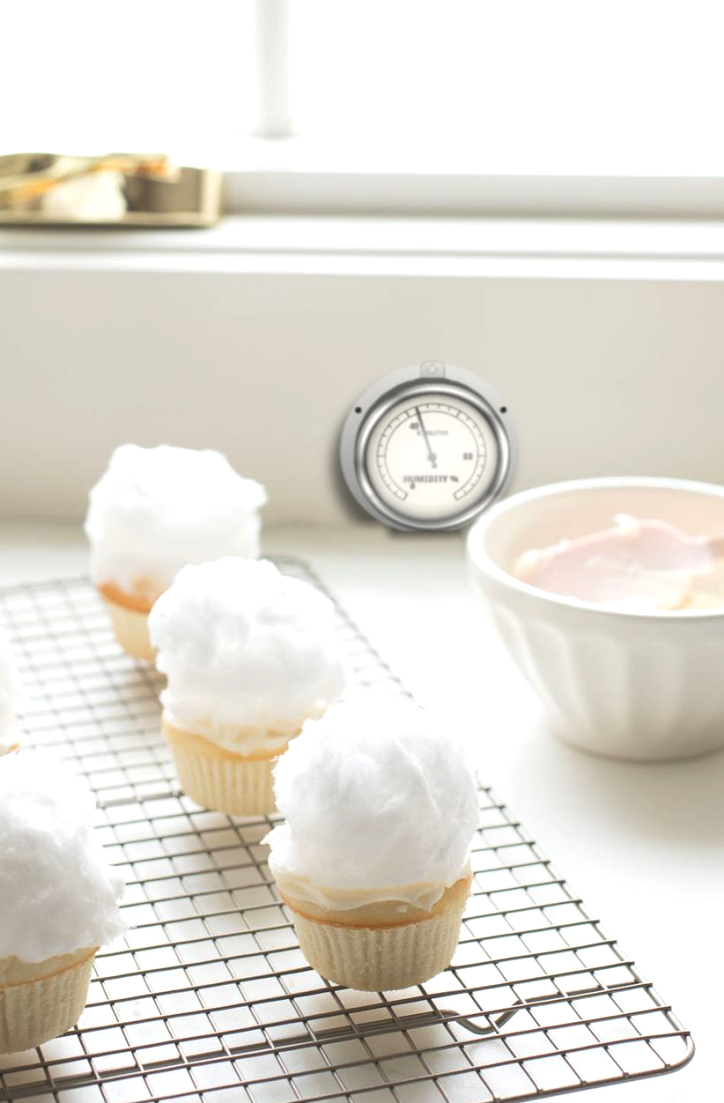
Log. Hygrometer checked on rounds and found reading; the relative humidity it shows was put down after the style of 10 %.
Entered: 44 %
